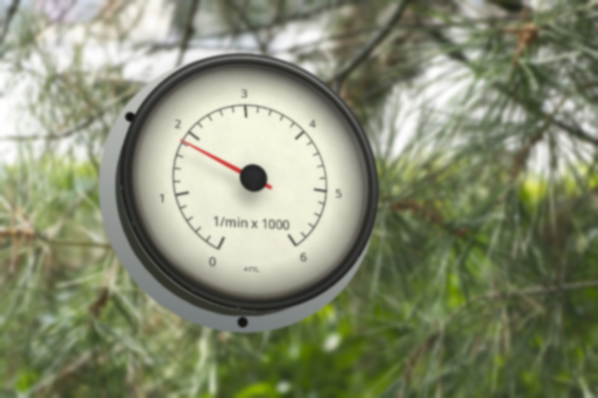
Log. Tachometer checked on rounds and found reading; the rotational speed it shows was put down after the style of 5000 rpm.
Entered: 1800 rpm
